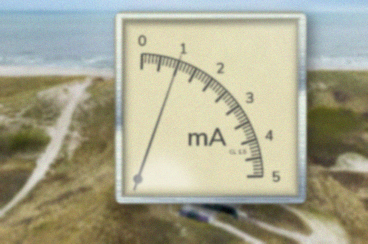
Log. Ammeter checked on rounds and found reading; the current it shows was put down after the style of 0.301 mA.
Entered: 1 mA
